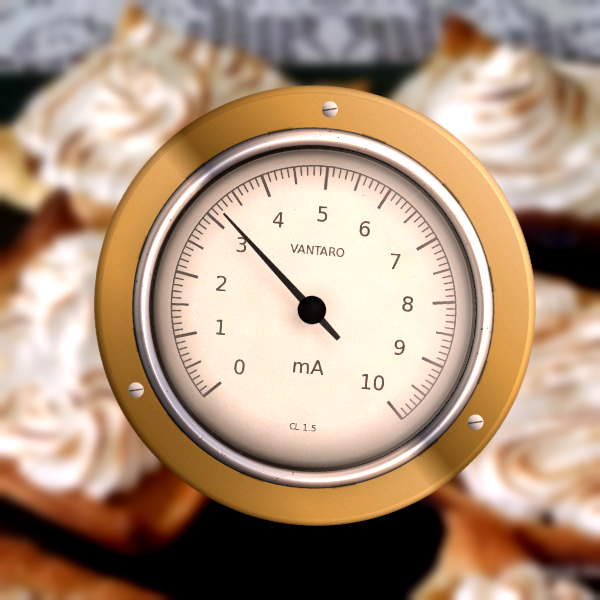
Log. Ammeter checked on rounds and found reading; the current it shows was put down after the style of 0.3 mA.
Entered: 3.2 mA
